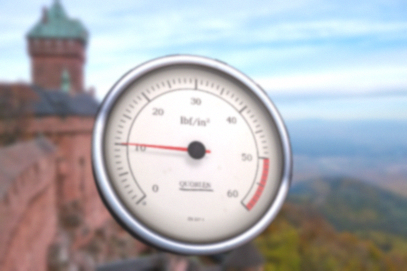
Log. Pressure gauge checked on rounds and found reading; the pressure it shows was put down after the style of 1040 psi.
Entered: 10 psi
